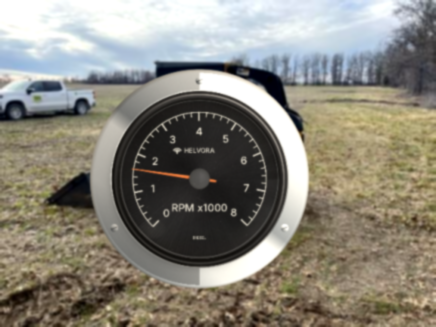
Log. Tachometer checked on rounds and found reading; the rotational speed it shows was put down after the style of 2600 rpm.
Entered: 1600 rpm
